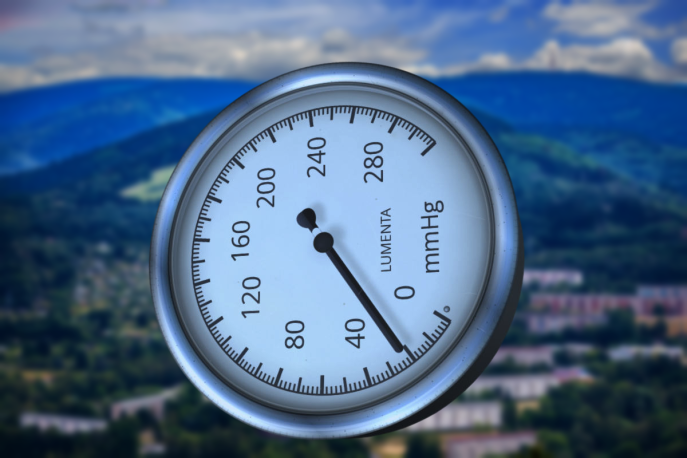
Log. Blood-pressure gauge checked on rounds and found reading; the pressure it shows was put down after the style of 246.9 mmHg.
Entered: 22 mmHg
